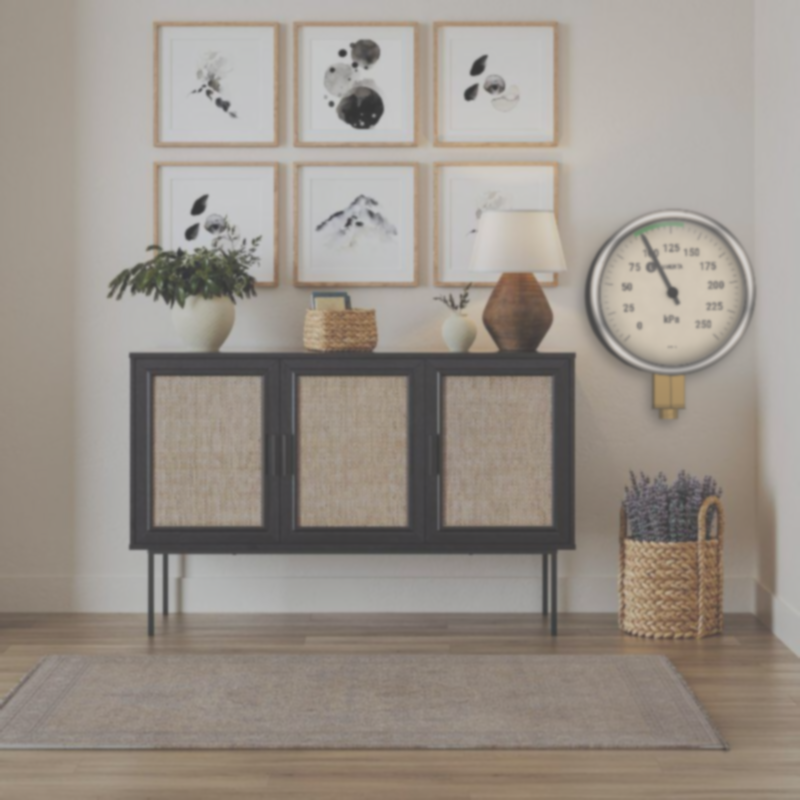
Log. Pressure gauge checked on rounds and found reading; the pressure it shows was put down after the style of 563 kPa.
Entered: 100 kPa
